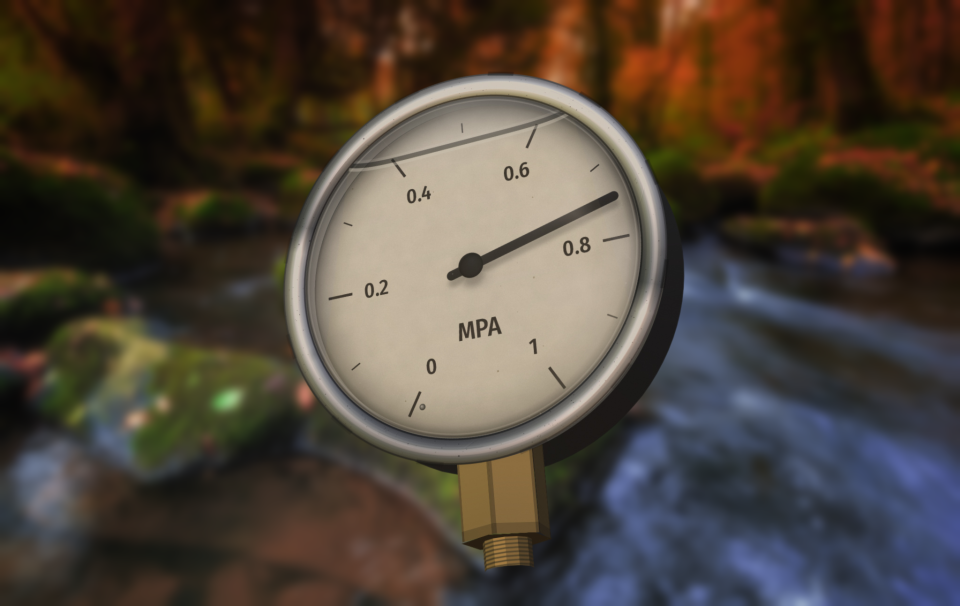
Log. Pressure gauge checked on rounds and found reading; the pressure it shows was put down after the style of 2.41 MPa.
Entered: 0.75 MPa
